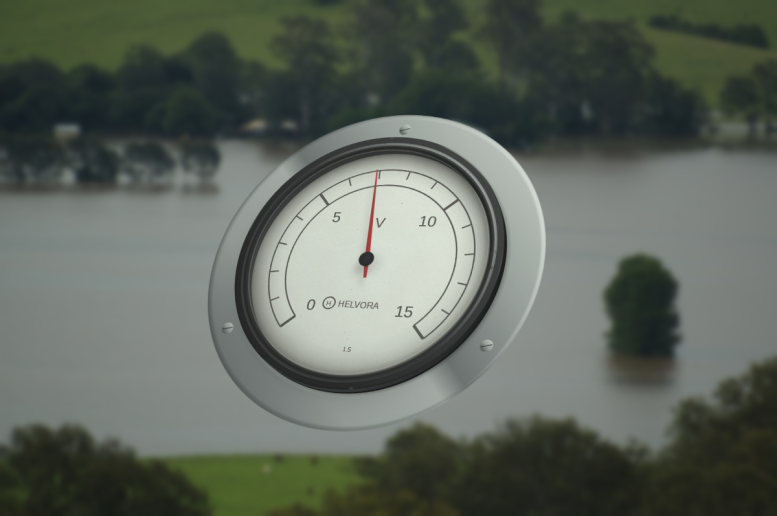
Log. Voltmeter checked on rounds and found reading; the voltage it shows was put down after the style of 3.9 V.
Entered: 7 V
